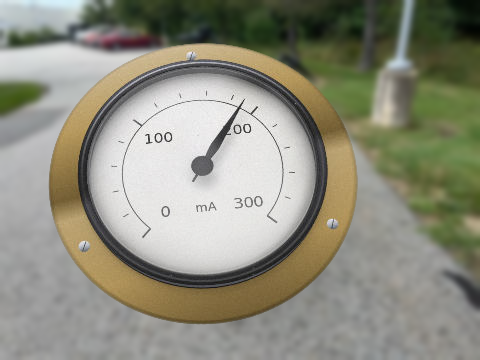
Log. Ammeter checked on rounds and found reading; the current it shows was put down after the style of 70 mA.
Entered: 190 mA
